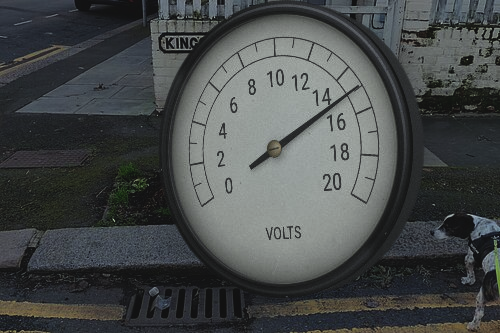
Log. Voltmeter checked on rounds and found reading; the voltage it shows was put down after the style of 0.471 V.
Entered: 15 V
